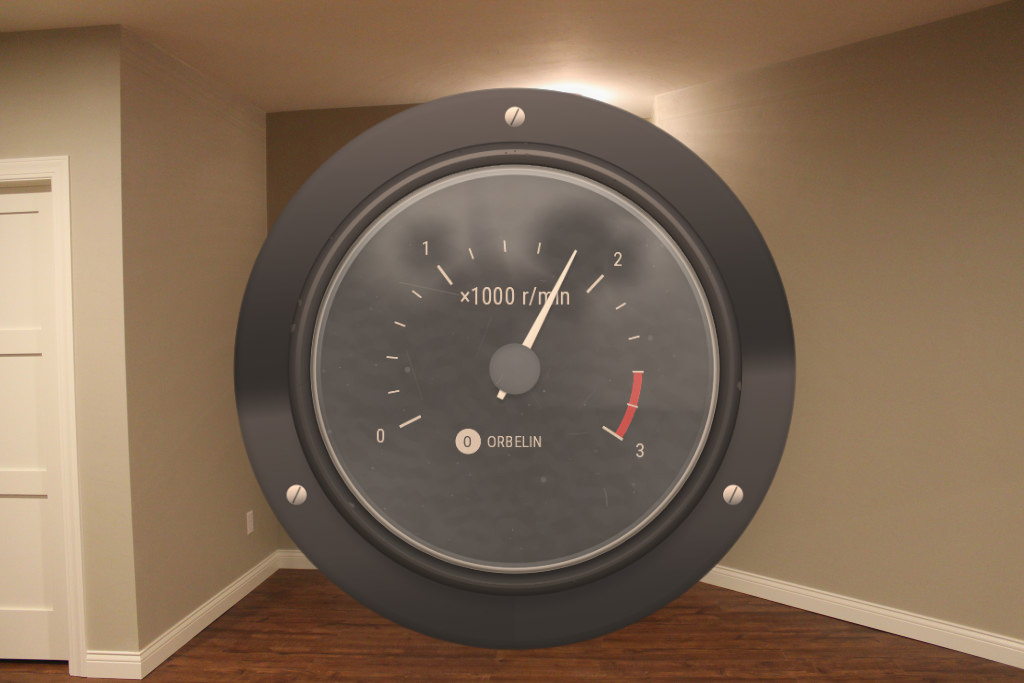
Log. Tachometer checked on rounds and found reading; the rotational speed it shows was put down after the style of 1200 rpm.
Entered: 1800 rpm
